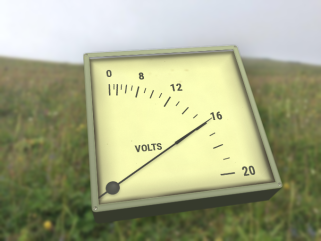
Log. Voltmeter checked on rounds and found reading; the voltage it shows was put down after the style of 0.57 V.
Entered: 16 V
